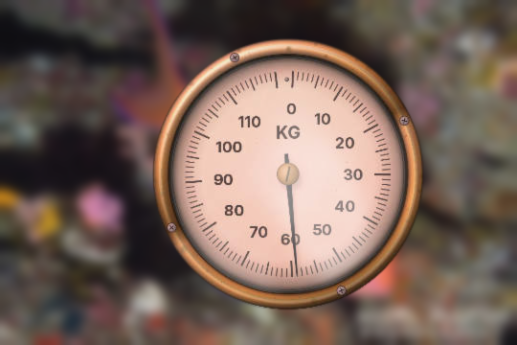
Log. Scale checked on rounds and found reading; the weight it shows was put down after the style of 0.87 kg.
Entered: 59 kg
